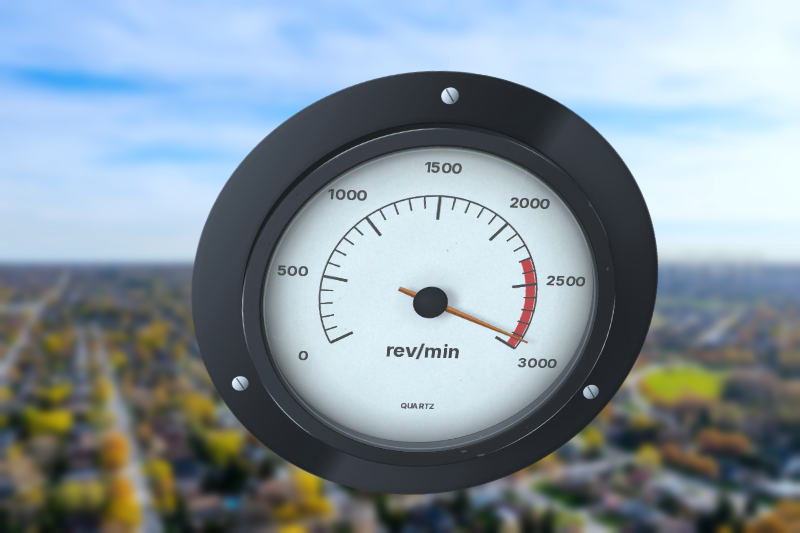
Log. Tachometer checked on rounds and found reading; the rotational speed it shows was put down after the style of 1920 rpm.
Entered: 2900 rpm
